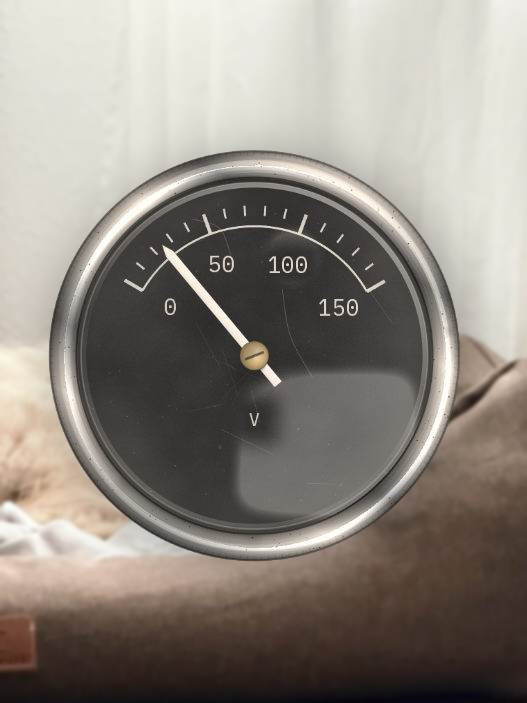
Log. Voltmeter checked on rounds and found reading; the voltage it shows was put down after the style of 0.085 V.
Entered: 25 V
